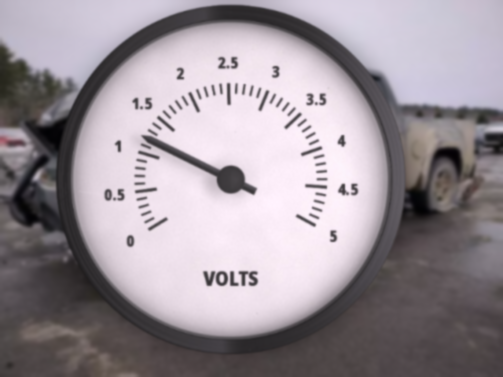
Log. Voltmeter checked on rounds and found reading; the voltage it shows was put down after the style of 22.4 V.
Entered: 1.2 V
